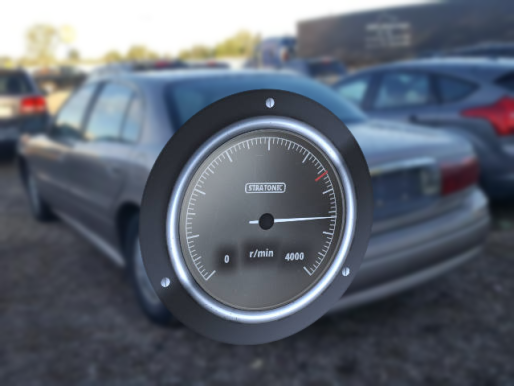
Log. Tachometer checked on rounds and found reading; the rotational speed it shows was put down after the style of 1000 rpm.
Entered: 3300 rpm
